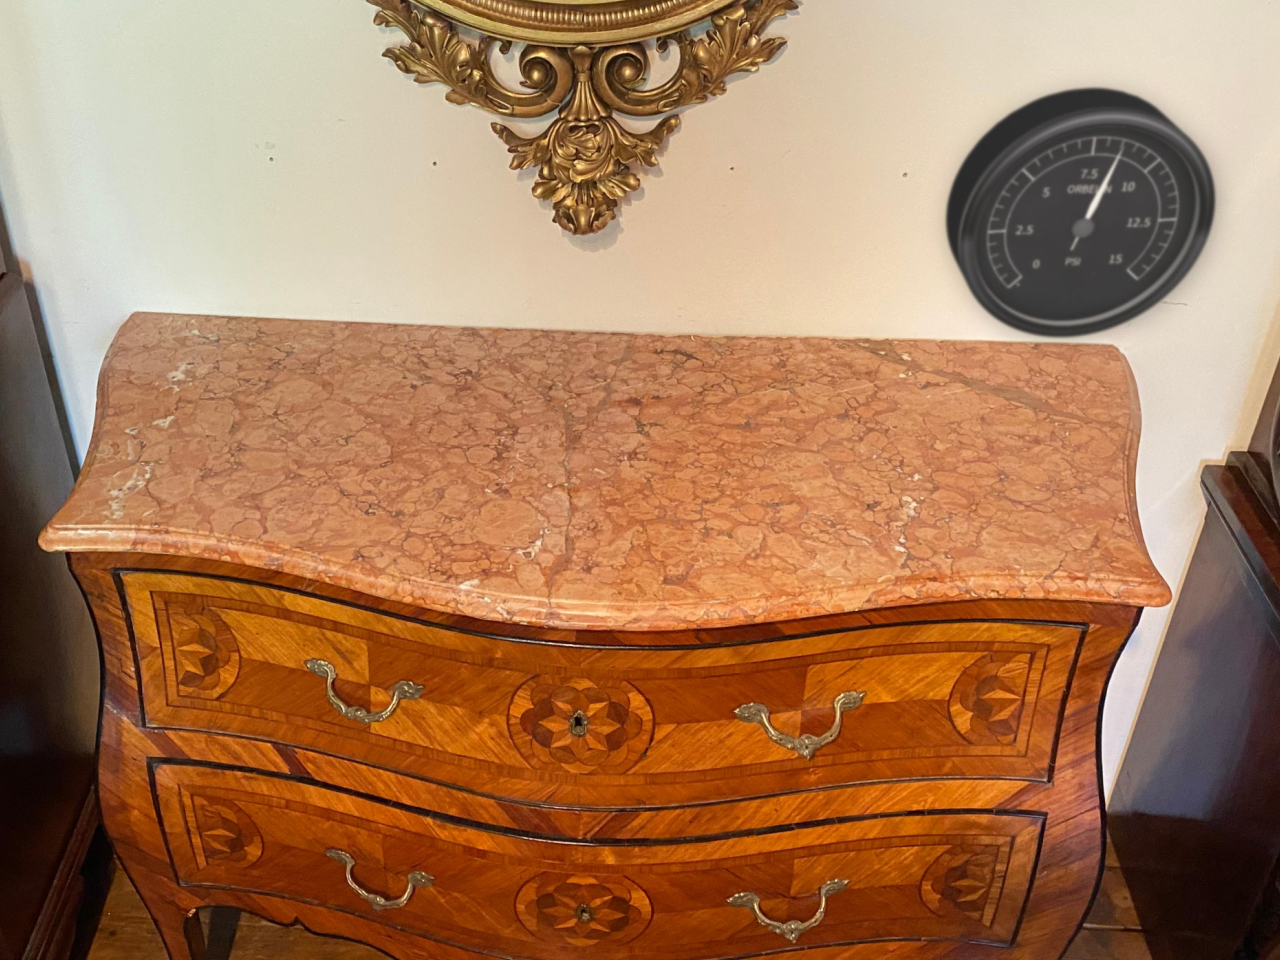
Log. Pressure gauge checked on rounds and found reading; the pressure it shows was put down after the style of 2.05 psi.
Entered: 8.5 psi
